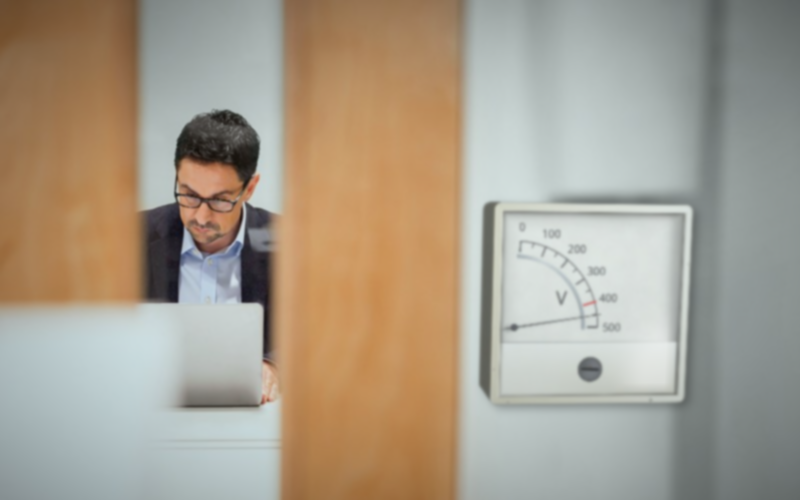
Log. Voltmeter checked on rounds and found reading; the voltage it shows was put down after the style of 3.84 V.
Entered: 450 V
